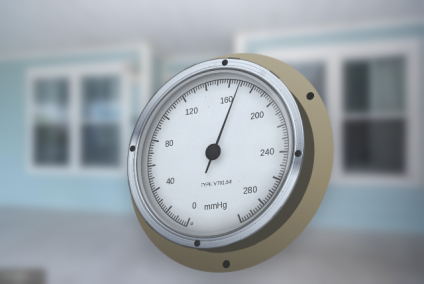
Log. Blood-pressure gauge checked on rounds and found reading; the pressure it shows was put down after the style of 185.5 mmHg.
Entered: 170 mmHg
